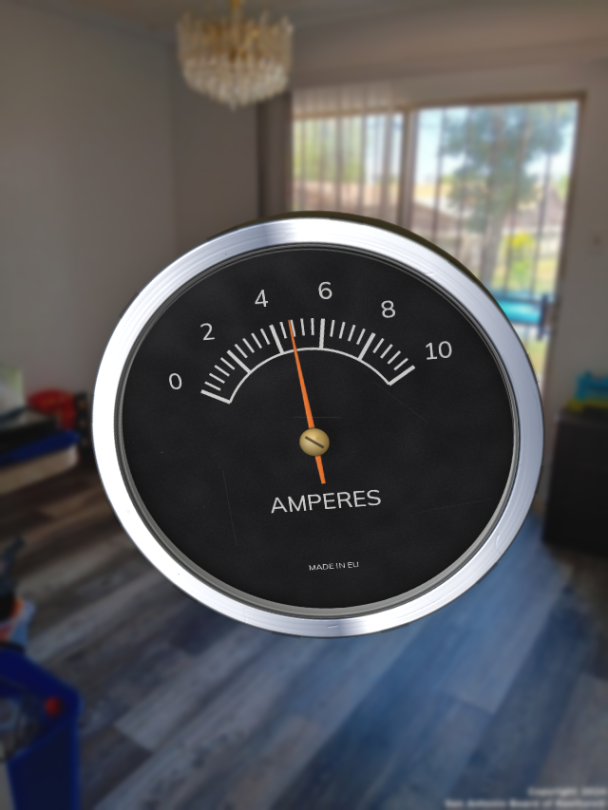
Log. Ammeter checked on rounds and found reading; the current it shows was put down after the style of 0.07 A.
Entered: 4.8 A
